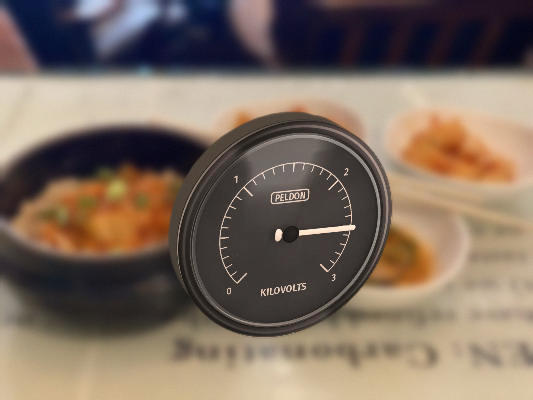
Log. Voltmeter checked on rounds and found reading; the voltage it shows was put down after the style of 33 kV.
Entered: 2.5 kV
